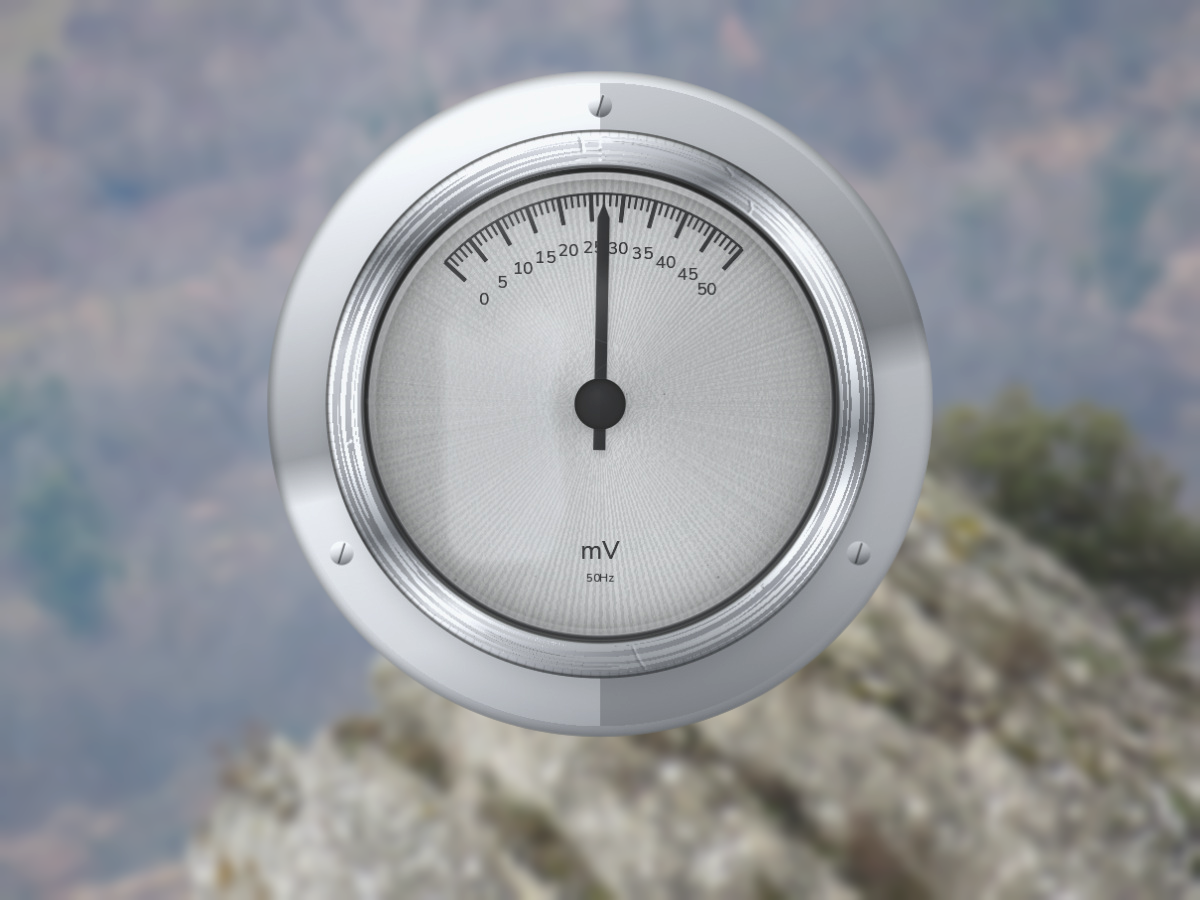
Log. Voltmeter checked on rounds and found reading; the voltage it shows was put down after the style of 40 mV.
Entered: 27 mV
